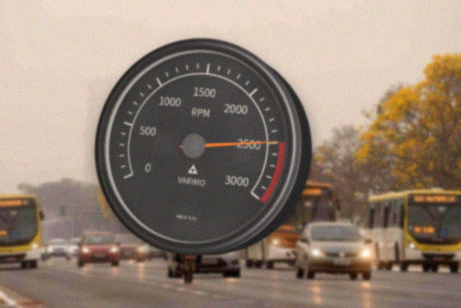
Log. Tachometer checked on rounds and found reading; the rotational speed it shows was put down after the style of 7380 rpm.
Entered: 2500 rpm
